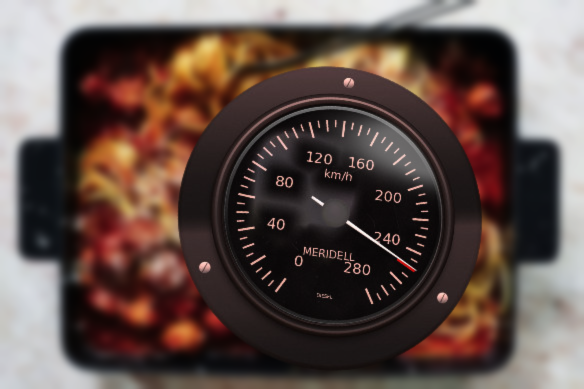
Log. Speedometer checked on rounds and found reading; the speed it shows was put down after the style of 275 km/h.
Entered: 250 km/h
